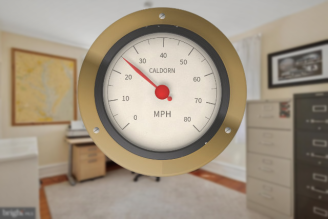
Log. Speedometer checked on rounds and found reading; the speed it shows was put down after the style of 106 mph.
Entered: 25 mph
